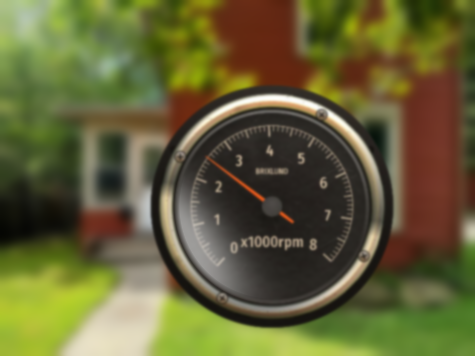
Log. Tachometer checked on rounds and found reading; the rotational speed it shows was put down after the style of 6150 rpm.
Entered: 2500 rpm
